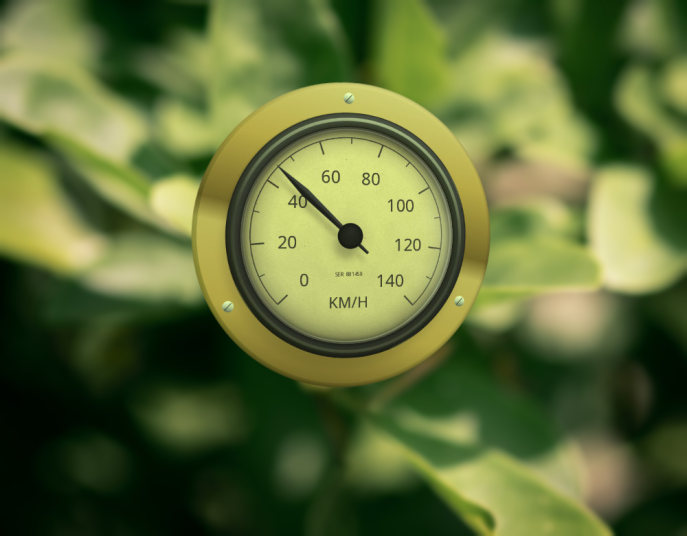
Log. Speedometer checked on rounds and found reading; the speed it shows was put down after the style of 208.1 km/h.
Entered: 45 km/h
